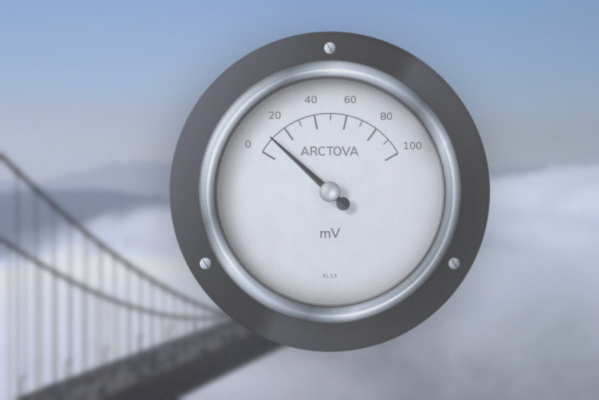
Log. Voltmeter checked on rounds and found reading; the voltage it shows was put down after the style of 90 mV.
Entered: 10 mV
